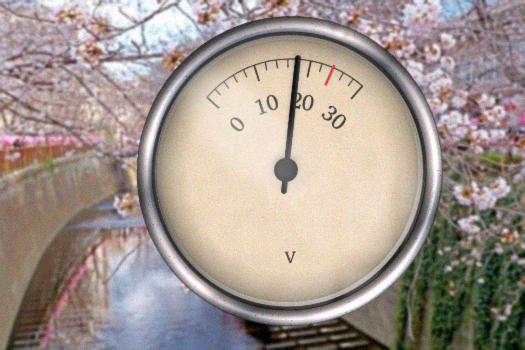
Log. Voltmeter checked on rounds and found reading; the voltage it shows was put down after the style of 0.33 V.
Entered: 18 V
